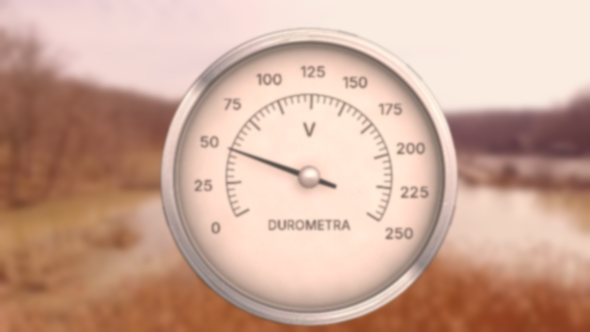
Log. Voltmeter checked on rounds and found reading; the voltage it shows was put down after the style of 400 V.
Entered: 50 V
